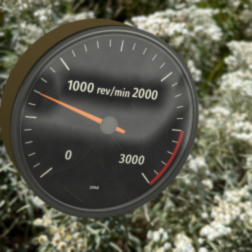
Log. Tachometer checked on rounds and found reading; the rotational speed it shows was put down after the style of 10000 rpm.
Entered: 700 rpm
